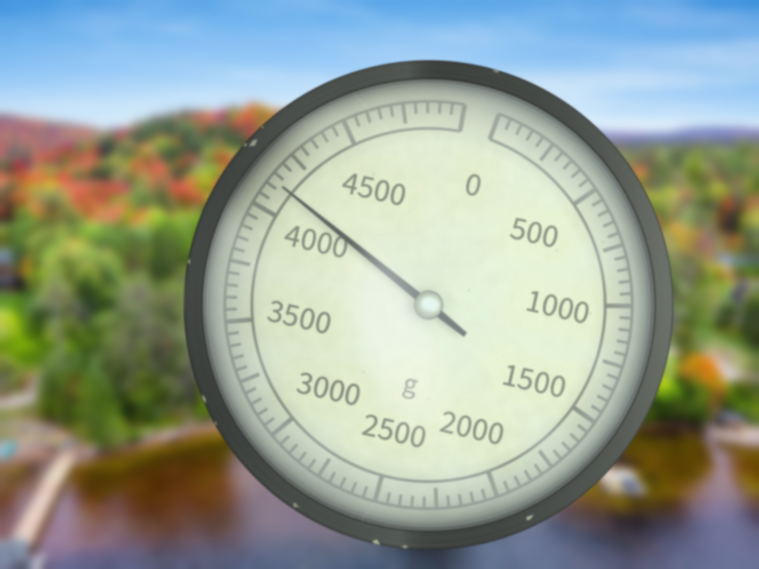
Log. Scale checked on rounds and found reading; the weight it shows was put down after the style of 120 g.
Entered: 4125 g
